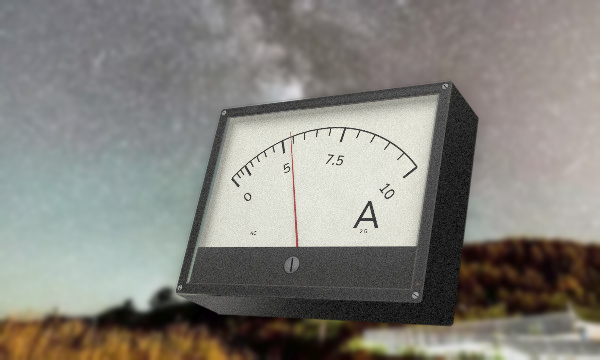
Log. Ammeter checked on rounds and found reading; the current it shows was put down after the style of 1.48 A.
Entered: 5.5 A
